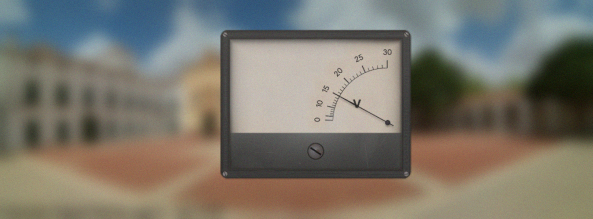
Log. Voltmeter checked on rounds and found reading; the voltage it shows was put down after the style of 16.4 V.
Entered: 15 V
